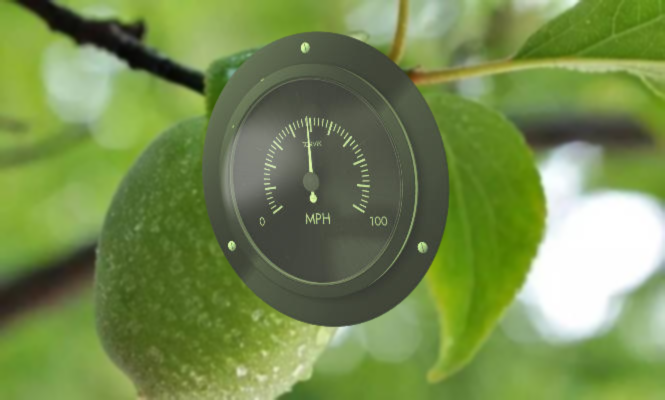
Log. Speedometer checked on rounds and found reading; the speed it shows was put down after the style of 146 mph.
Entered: 50 mph
